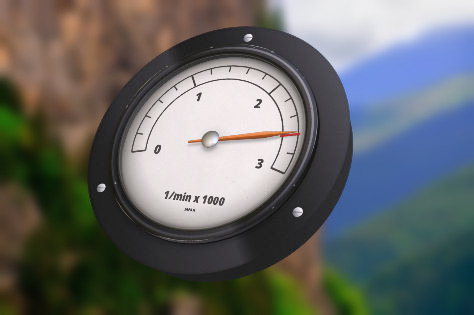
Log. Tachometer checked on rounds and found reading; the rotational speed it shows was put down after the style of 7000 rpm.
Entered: 2600 rpm
